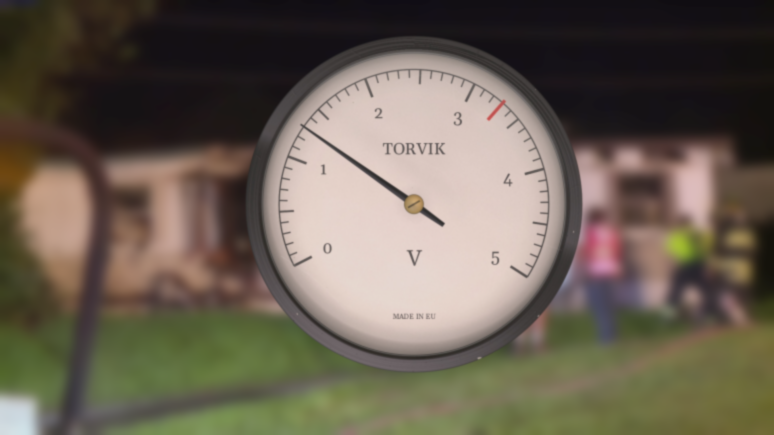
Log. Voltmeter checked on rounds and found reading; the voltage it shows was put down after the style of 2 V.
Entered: 1.3 V
